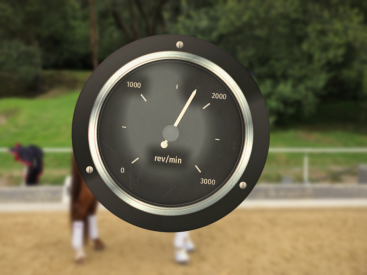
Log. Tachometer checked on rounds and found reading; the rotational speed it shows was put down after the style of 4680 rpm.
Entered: 1750 rpm
